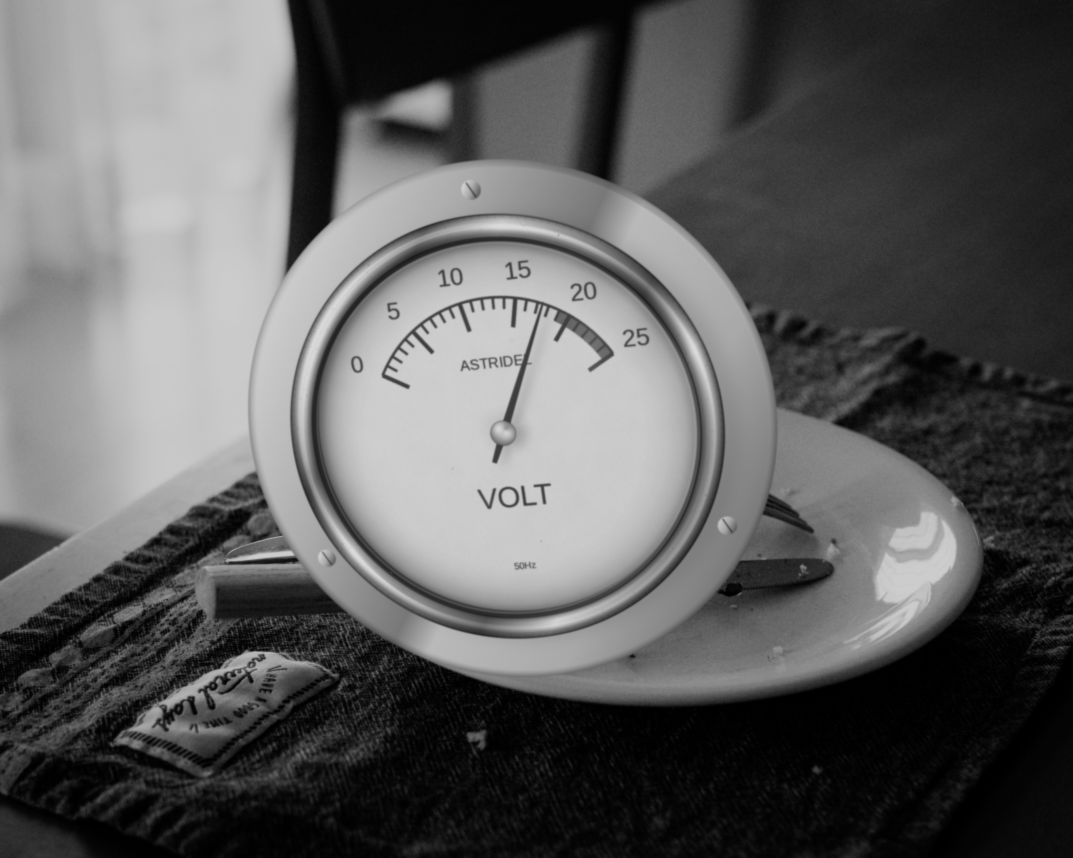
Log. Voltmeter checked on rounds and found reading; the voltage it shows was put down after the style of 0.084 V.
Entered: 17.5 V
